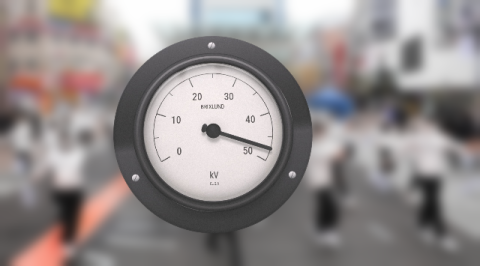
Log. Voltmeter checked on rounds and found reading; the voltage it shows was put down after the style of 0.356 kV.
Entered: 47.5 kV
